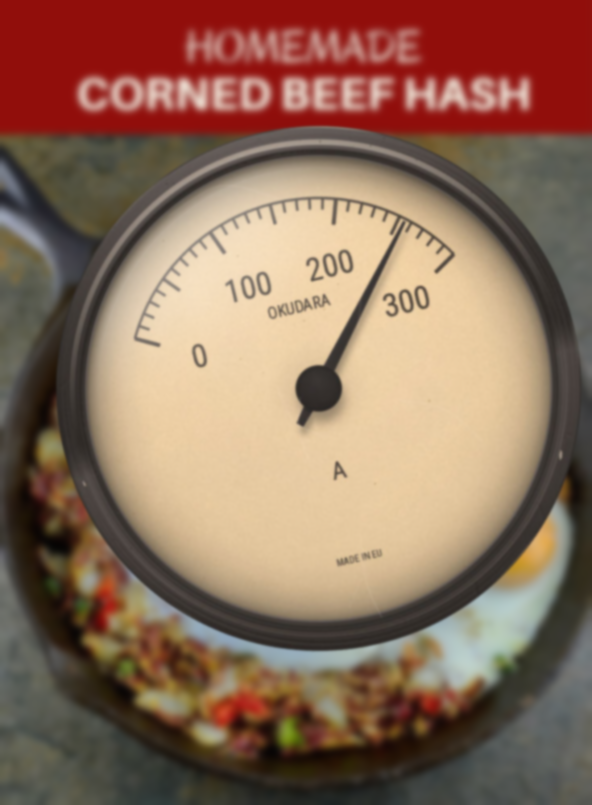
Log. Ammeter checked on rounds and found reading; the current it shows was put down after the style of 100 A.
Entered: 255 A
